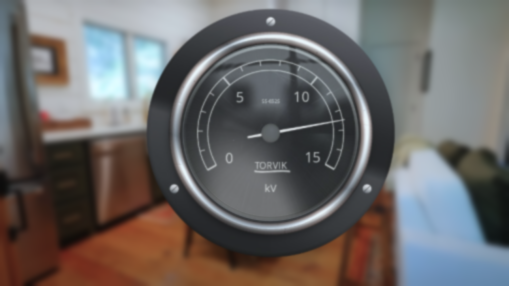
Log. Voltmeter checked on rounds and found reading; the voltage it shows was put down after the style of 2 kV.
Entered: 12.5 kV
